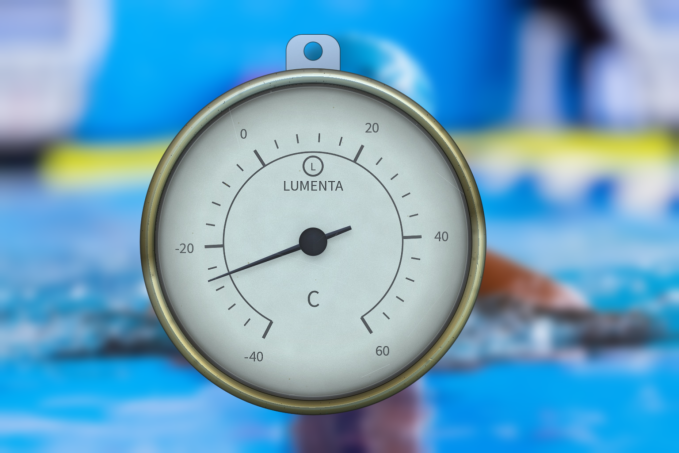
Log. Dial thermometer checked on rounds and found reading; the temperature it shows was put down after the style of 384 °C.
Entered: -26 °C
